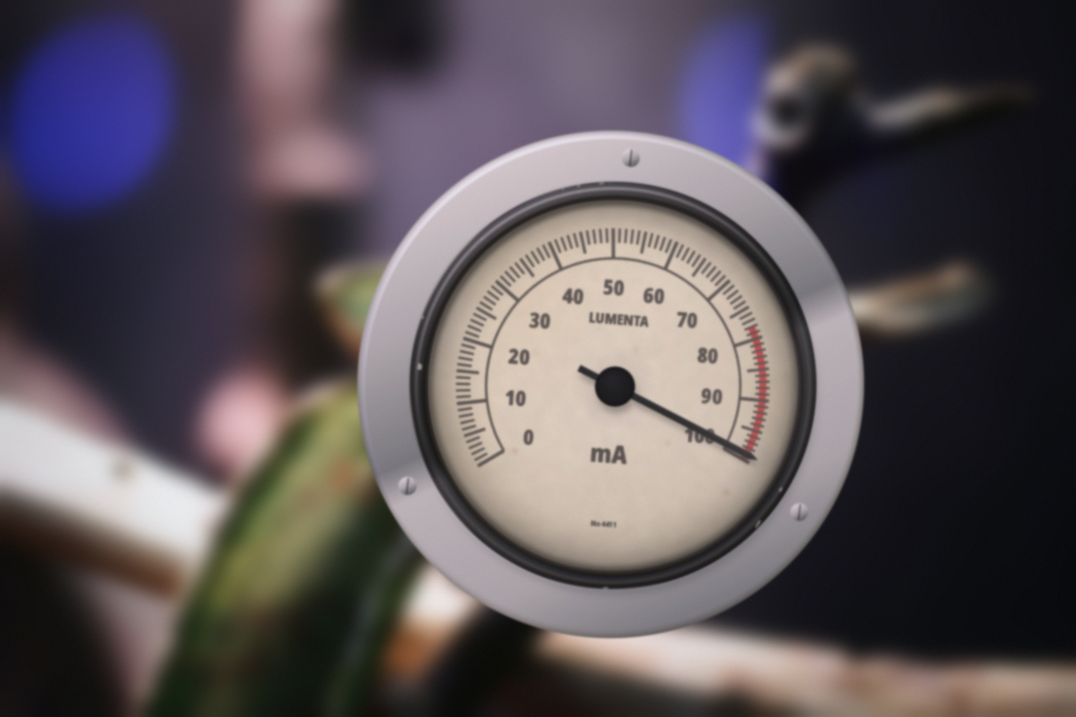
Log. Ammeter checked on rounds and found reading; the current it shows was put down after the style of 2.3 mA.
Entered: 99 mA
